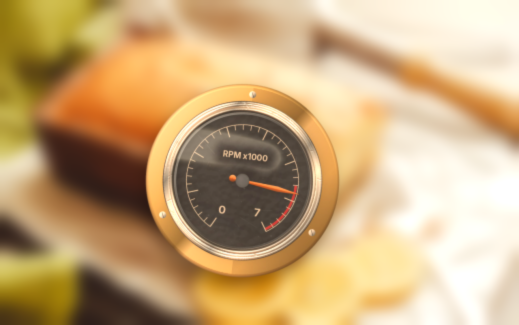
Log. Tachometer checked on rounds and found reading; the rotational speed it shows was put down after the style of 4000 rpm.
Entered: 5800 rpm
